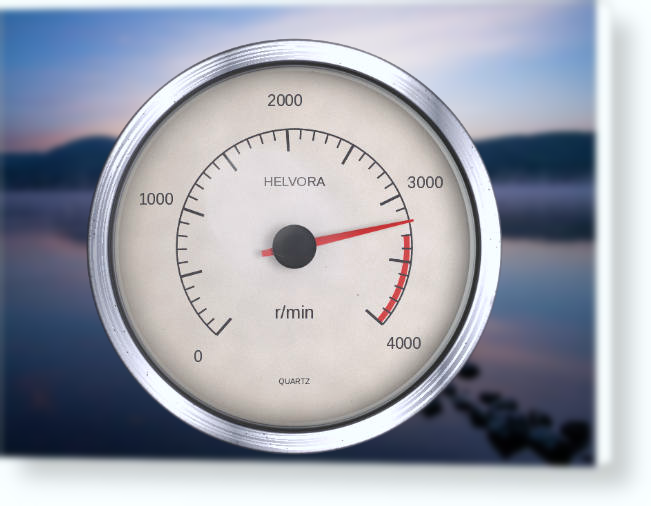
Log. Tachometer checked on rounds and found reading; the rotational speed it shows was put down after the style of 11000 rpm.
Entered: 3200 rpm
